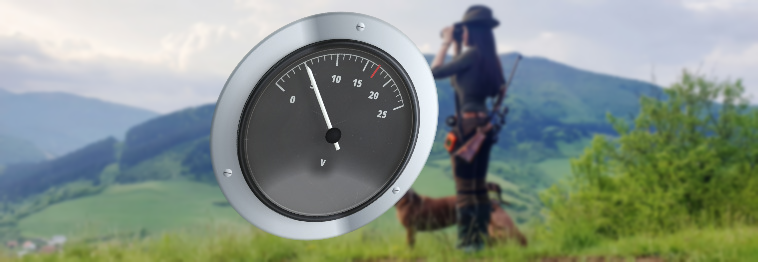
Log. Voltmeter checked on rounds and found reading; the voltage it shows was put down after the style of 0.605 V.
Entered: 5 V
